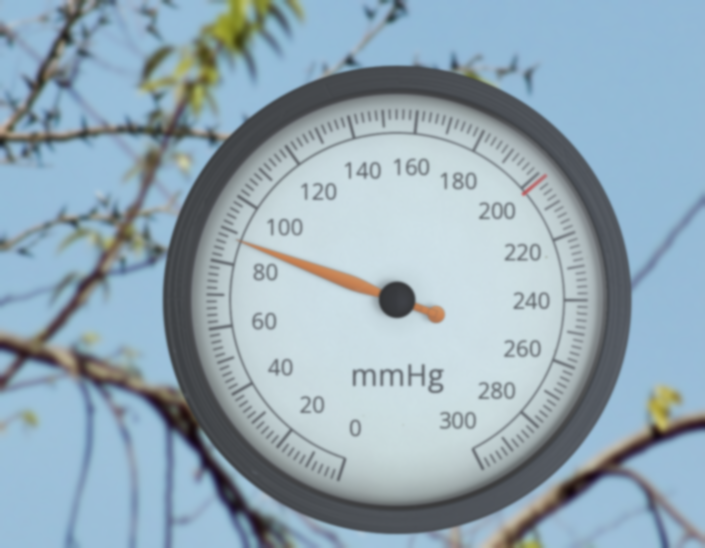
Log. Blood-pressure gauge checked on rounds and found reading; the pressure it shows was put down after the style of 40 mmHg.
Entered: 88 mmHg
